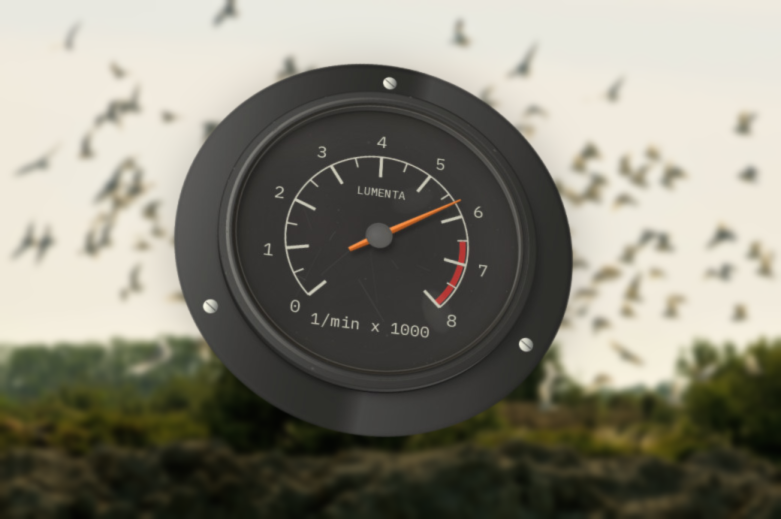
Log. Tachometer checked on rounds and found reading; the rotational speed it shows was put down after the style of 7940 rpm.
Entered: 5750 rpm
